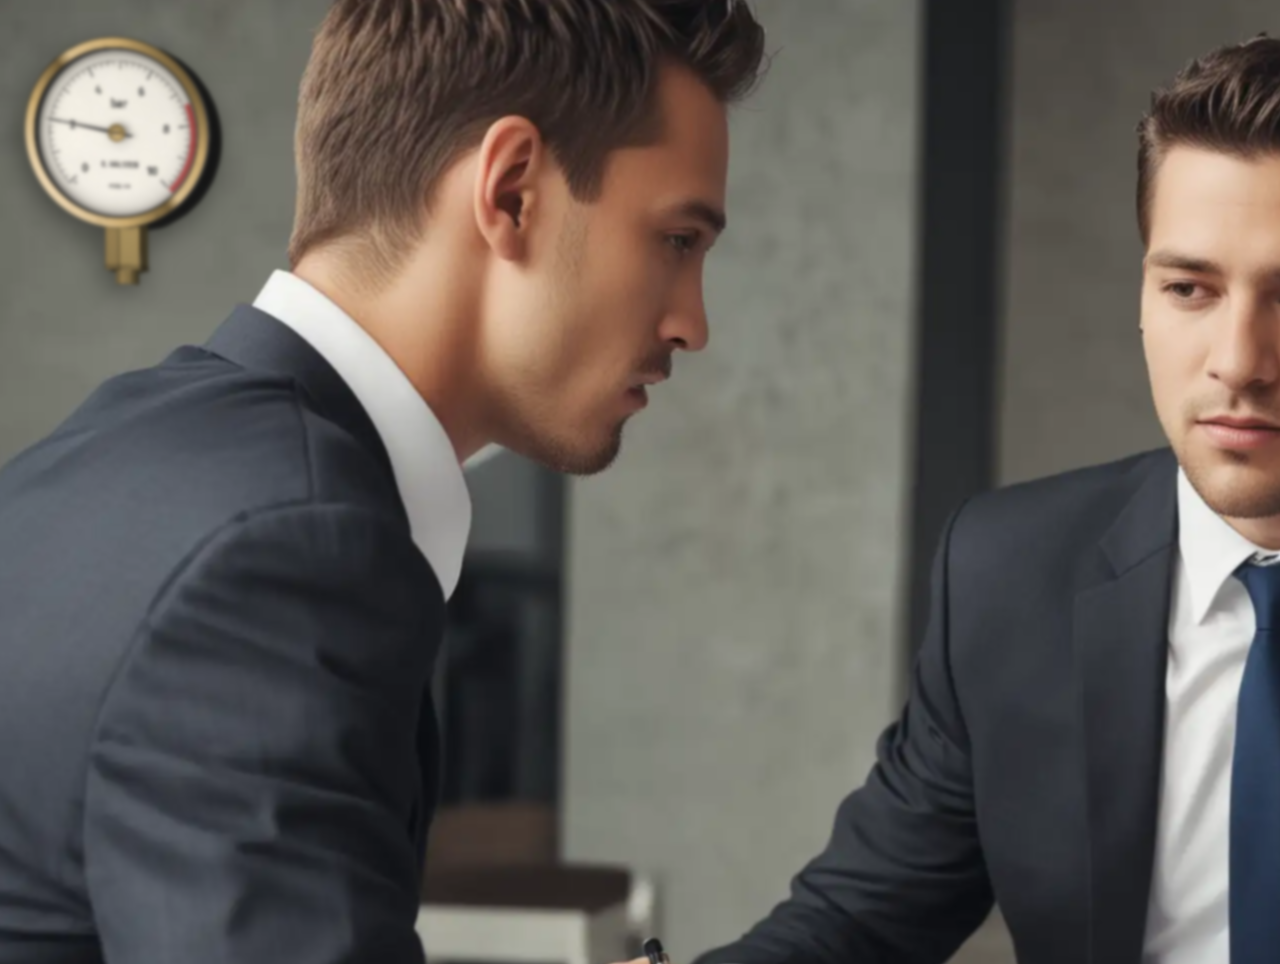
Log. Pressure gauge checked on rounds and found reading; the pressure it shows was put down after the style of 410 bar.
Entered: 2 bar
